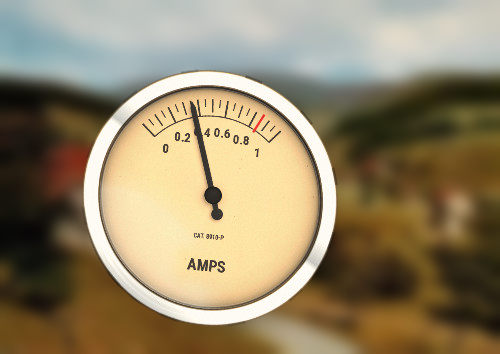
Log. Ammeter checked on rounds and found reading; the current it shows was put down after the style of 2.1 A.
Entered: 0.35 A
